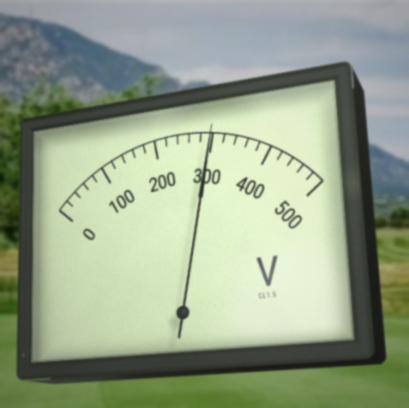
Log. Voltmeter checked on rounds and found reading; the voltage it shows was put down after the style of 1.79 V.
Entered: 300 V
